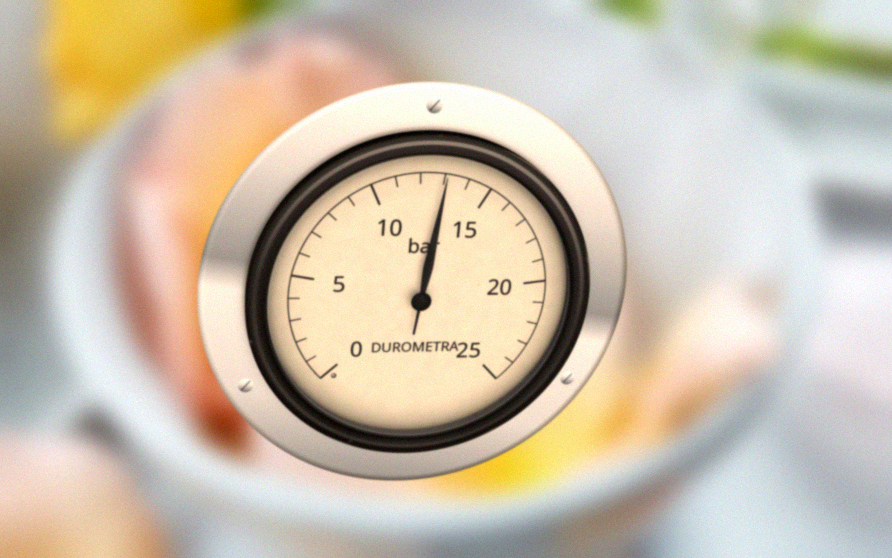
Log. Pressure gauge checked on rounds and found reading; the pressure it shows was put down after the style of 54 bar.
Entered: 13 bar
